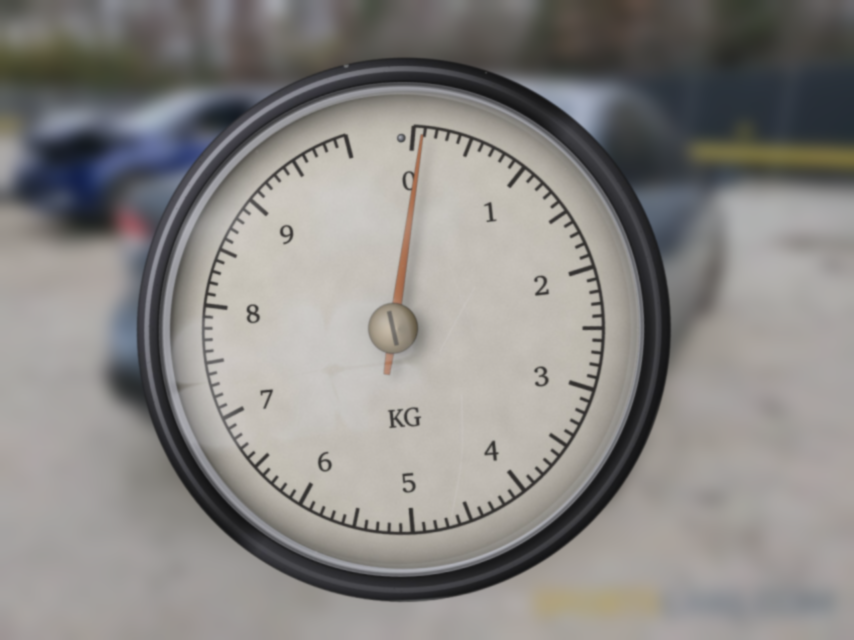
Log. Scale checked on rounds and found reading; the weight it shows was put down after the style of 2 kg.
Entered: 0.1 kg
